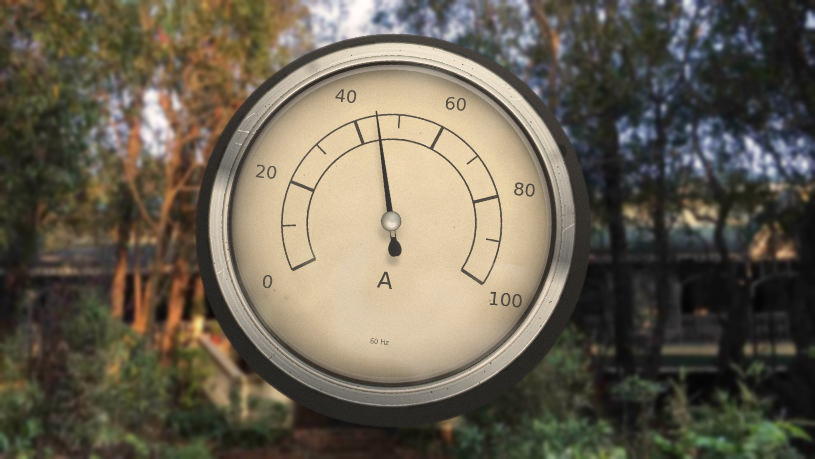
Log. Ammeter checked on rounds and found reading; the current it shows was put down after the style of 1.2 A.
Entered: 45 A
